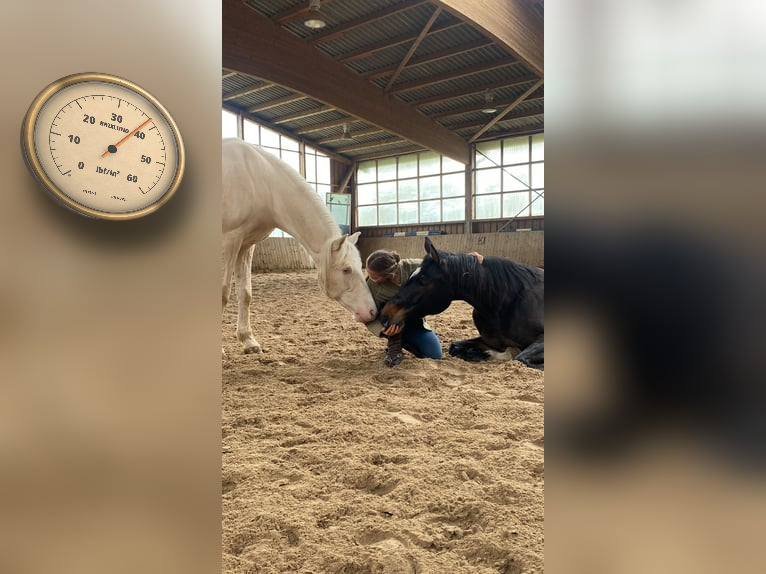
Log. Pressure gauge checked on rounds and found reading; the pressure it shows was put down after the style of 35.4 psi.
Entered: 38 psi
